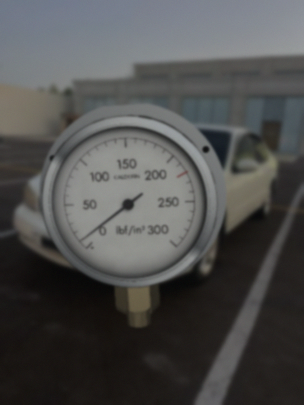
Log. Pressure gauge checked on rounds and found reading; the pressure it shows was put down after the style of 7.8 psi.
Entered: 10 psi
